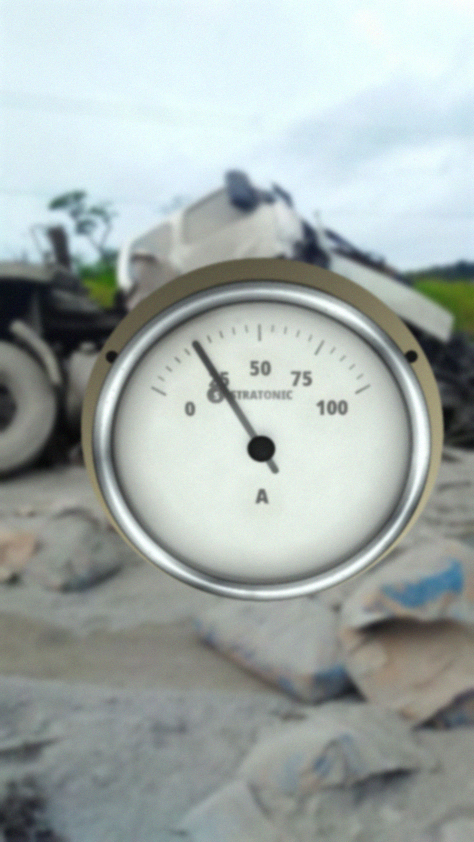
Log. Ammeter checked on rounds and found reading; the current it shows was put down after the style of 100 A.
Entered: 25 A
